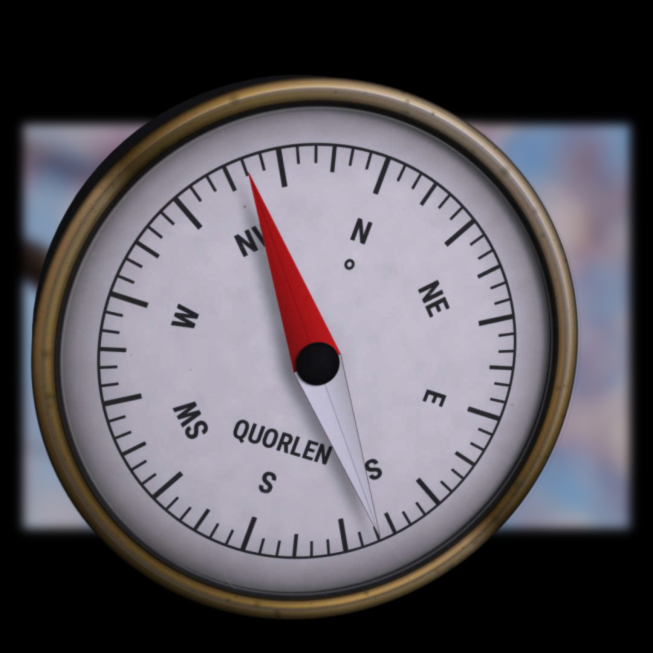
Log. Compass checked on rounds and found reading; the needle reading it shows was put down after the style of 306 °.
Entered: 320 °
